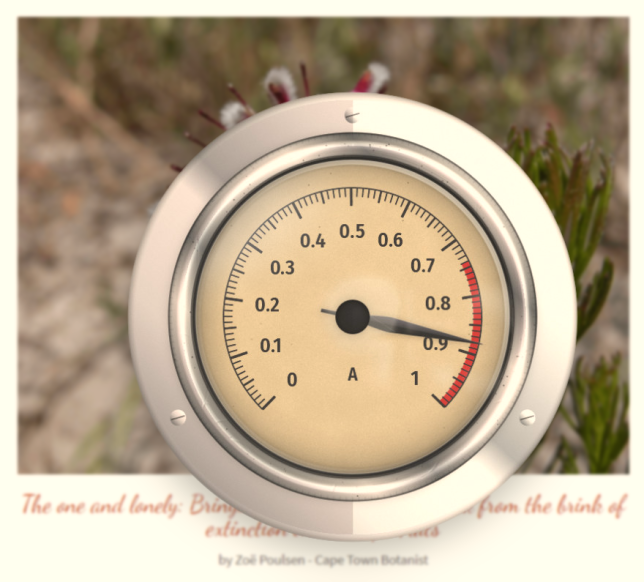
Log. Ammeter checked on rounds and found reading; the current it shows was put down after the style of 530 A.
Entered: 0.88 A
